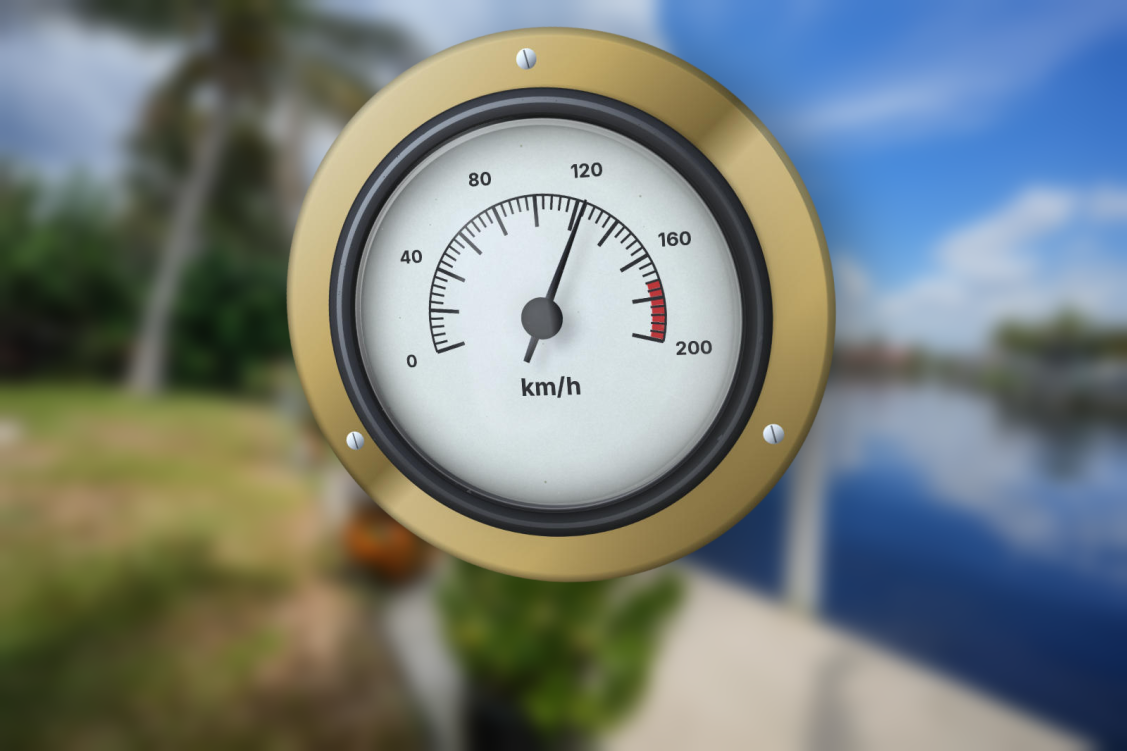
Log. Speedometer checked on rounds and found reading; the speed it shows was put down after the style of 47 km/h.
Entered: 124 km/h
